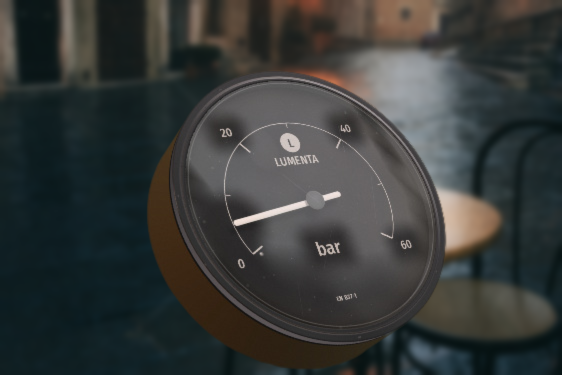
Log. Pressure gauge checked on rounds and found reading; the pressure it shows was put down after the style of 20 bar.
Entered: 5 bar
